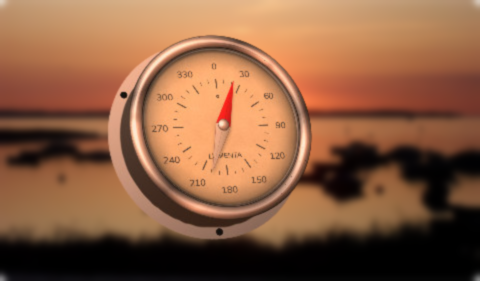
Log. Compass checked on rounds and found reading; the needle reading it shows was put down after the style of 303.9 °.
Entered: 20 °
